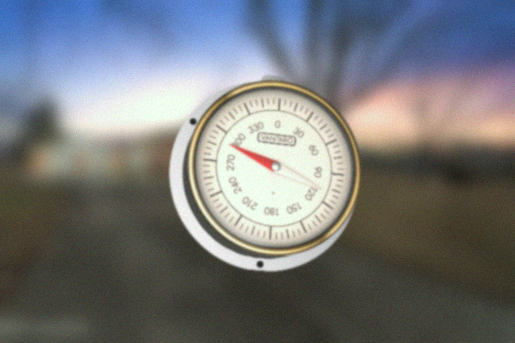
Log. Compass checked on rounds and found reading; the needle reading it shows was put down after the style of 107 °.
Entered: 290 °
